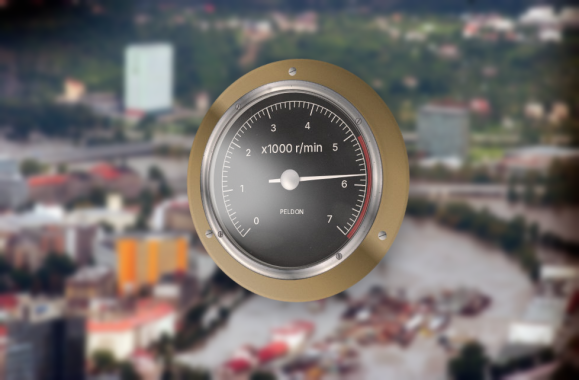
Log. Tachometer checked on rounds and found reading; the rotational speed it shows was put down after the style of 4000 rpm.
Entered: 5800 rpm
